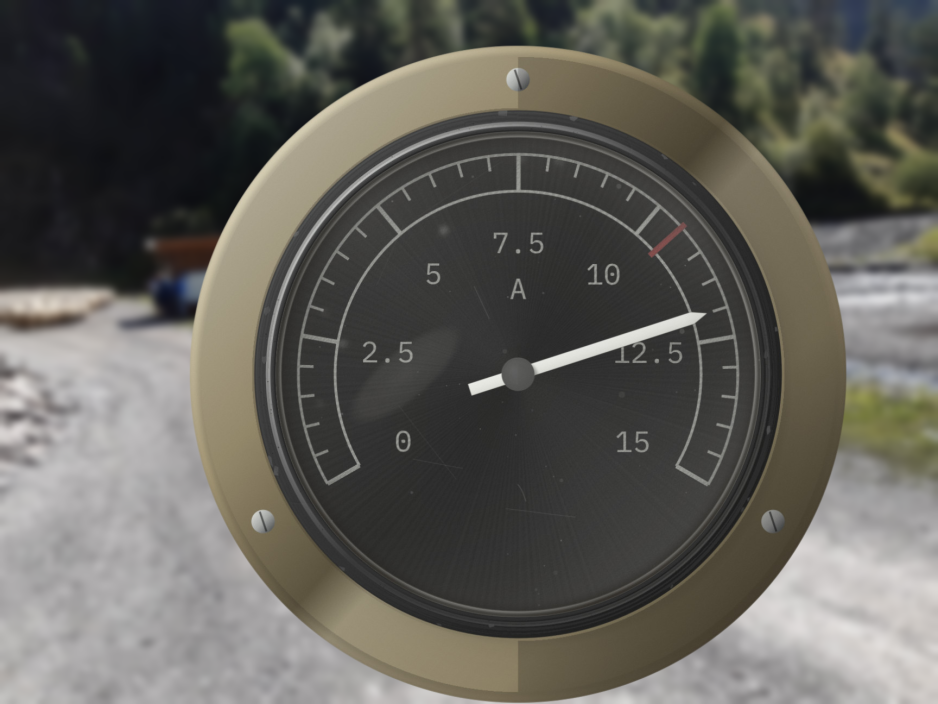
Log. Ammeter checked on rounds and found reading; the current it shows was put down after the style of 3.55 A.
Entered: 12 A
